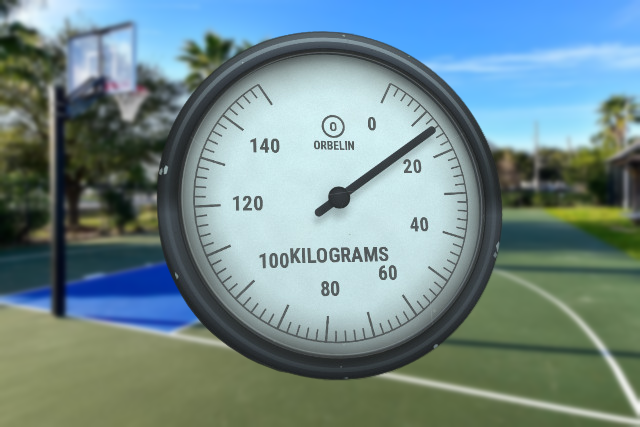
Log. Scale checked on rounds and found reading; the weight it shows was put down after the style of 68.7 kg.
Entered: 14 kg
